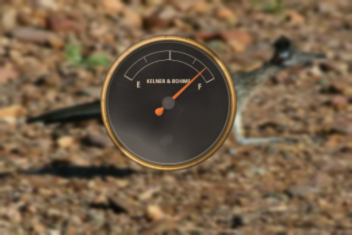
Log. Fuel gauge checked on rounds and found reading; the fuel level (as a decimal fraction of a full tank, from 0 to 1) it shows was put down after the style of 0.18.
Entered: 0.875
